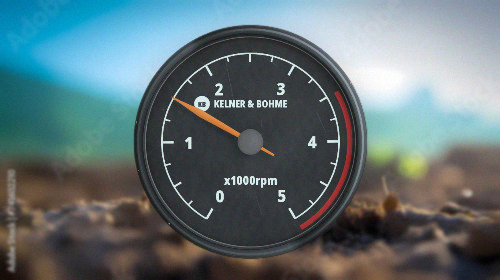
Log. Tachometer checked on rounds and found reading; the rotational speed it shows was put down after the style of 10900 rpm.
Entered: 1500 rpm
